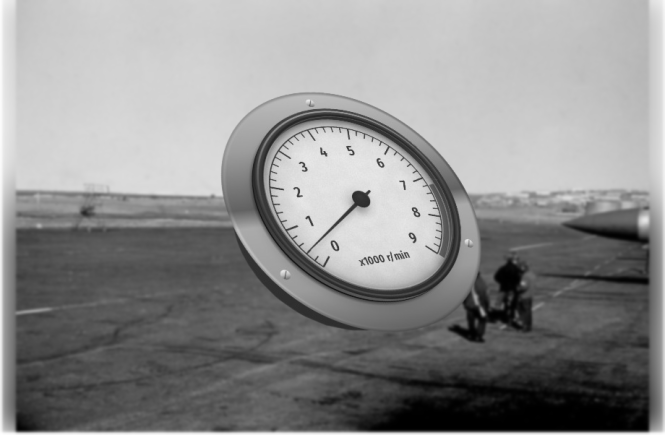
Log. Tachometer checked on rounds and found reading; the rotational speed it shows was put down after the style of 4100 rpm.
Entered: 400 rpm
